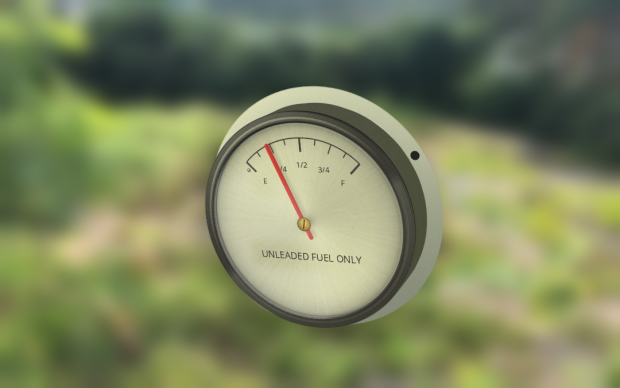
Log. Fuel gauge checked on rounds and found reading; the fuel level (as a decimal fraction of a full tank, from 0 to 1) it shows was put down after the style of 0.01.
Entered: 0.25
